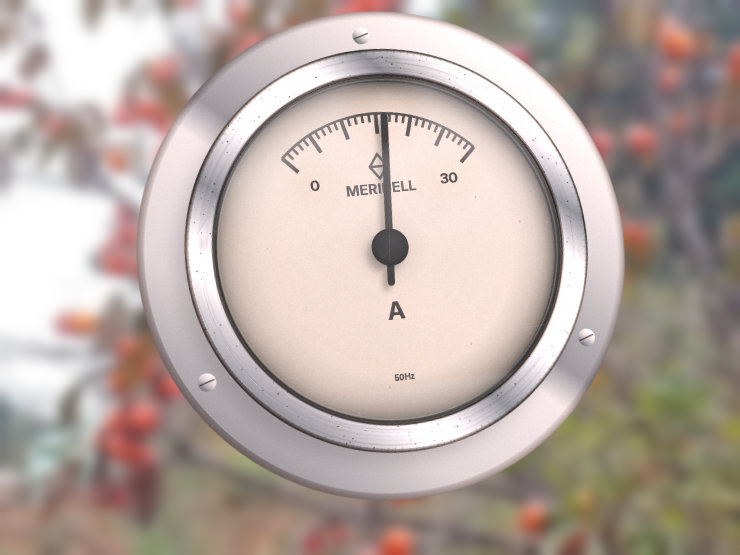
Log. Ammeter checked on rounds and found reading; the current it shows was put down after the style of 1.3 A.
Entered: 16 A
